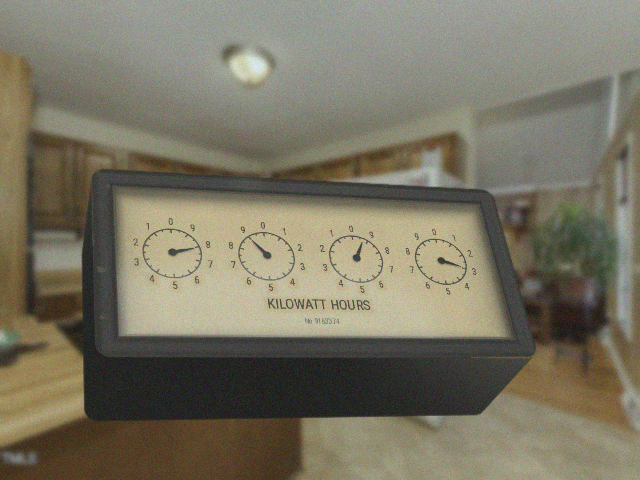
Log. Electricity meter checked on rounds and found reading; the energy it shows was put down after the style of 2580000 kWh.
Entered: 7893 kWh
